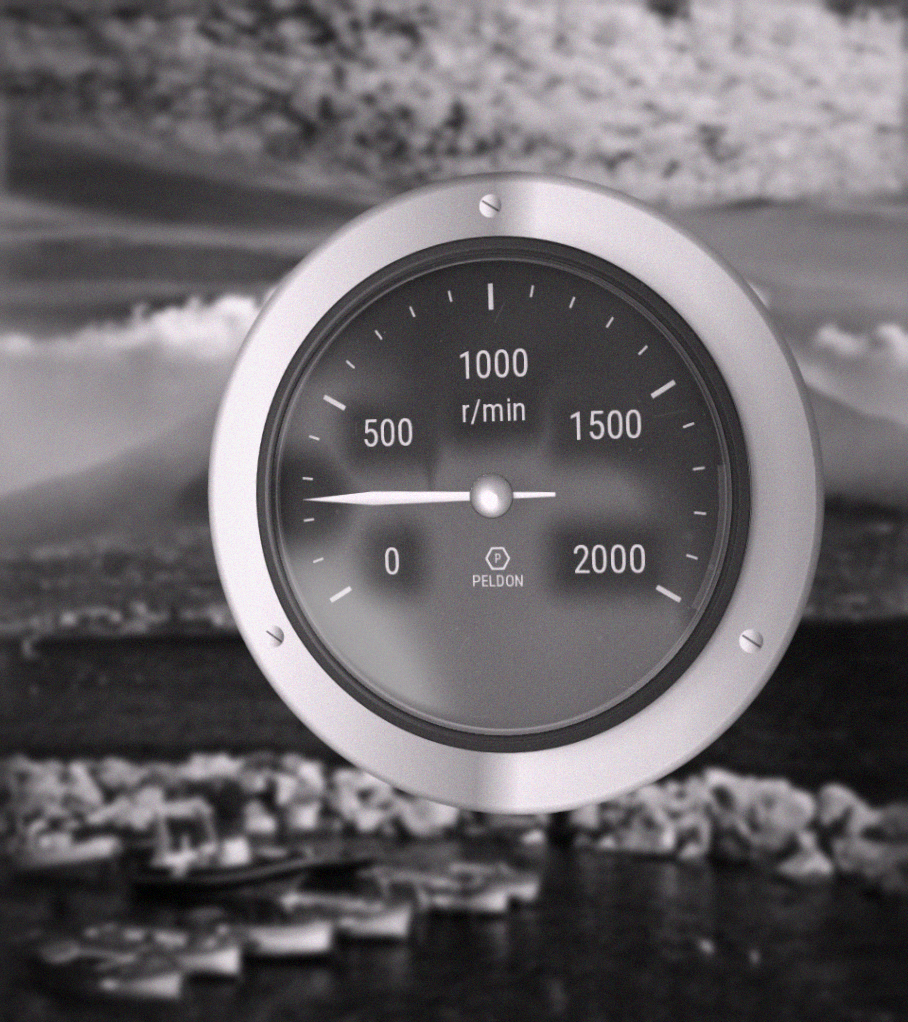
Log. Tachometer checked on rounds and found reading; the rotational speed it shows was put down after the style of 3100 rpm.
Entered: 250 rpm
